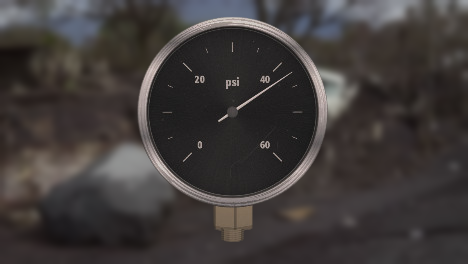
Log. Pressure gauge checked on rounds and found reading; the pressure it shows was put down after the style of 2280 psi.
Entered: 42.5 psi
